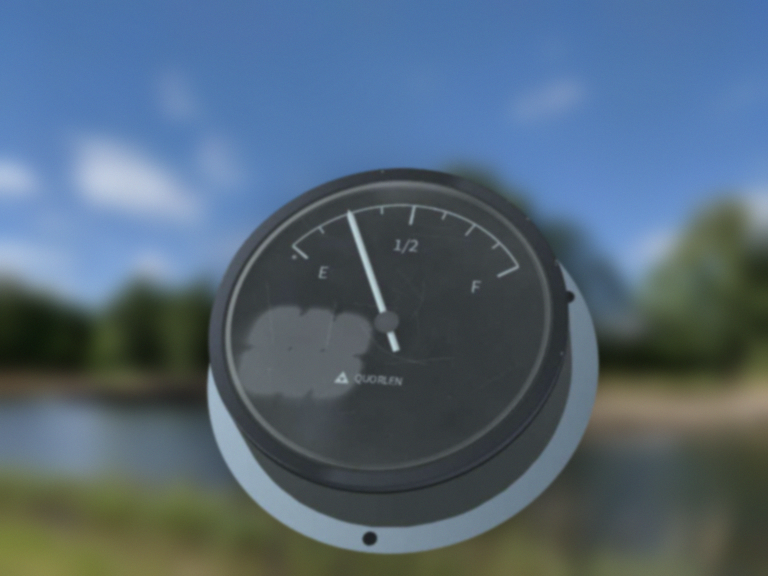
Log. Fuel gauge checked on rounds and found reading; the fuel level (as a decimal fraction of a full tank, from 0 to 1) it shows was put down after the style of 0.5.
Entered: 0.25
